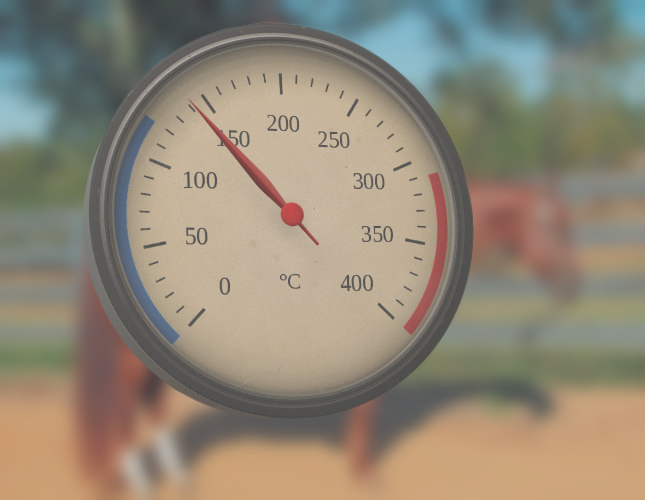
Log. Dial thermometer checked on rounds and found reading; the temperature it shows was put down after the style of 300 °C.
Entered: 140 °C
